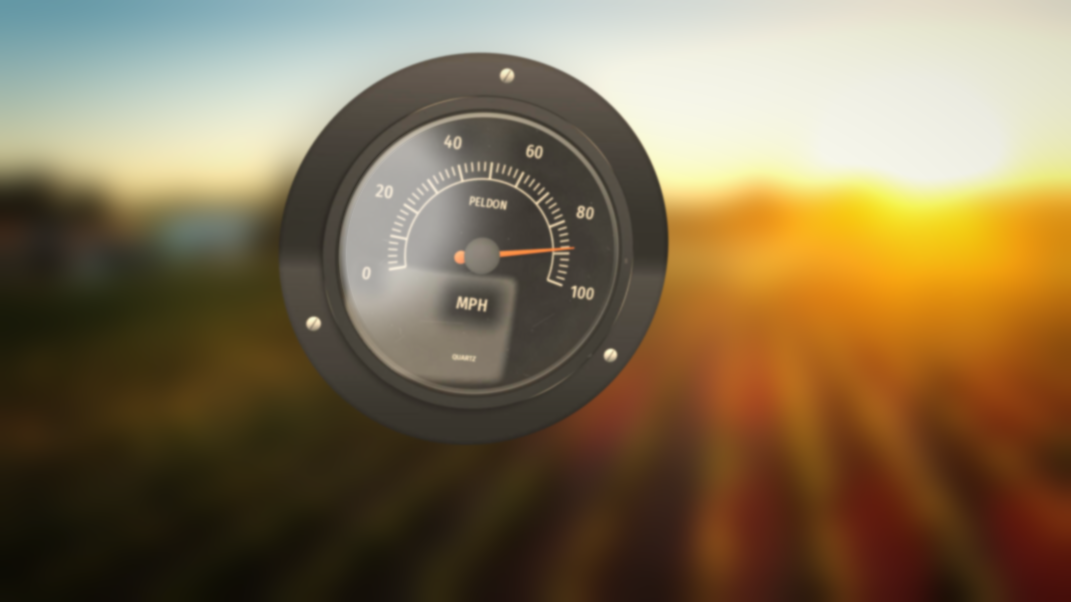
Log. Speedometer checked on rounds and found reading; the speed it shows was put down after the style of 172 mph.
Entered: 88 mph
